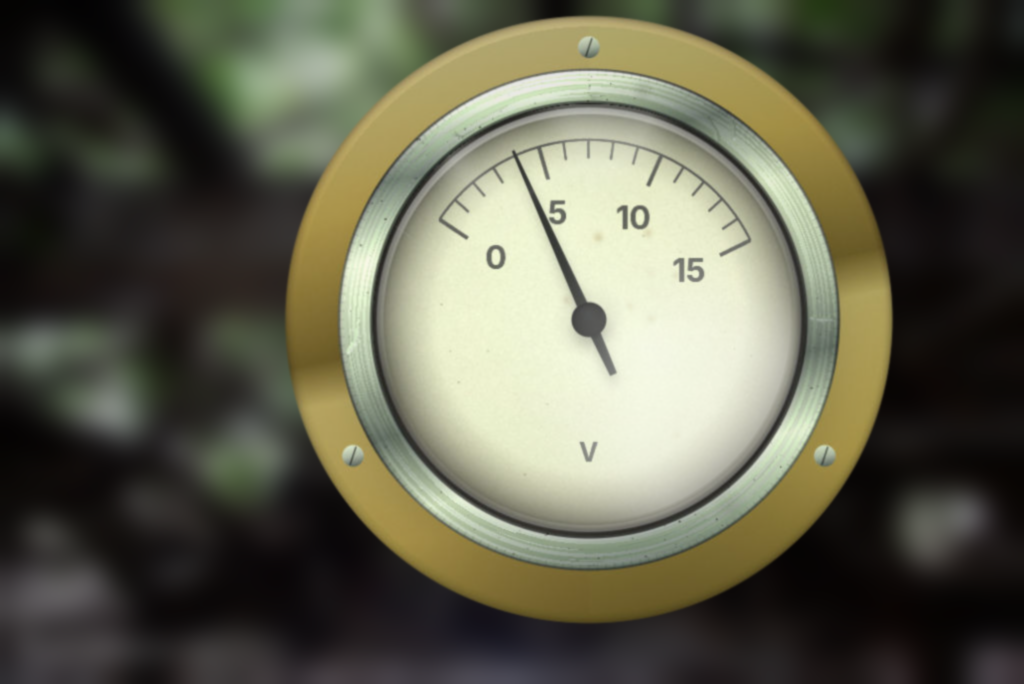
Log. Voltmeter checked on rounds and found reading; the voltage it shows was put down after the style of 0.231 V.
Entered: 4 V
